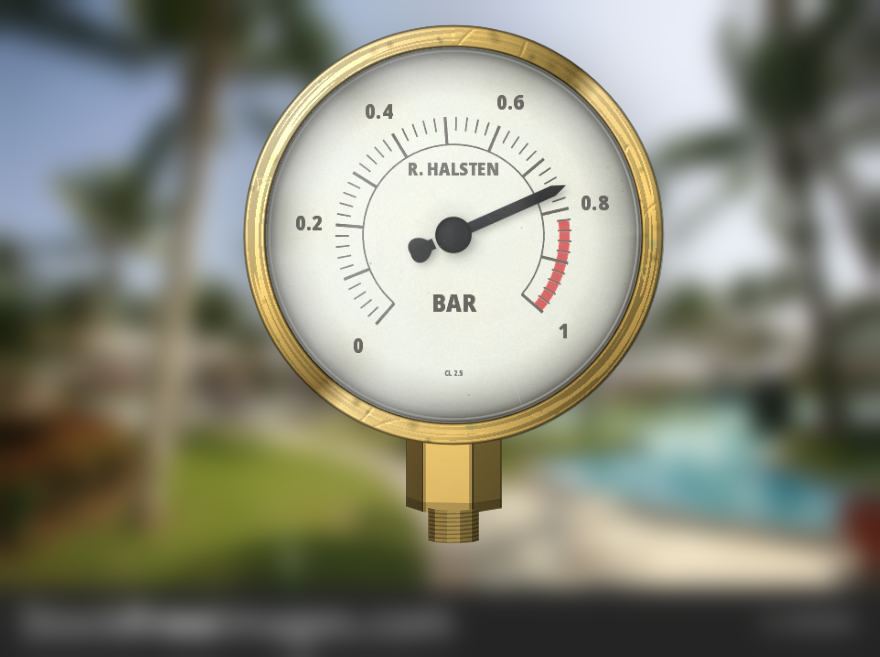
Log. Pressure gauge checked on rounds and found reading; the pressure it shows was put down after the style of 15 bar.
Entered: 0.76 bar
